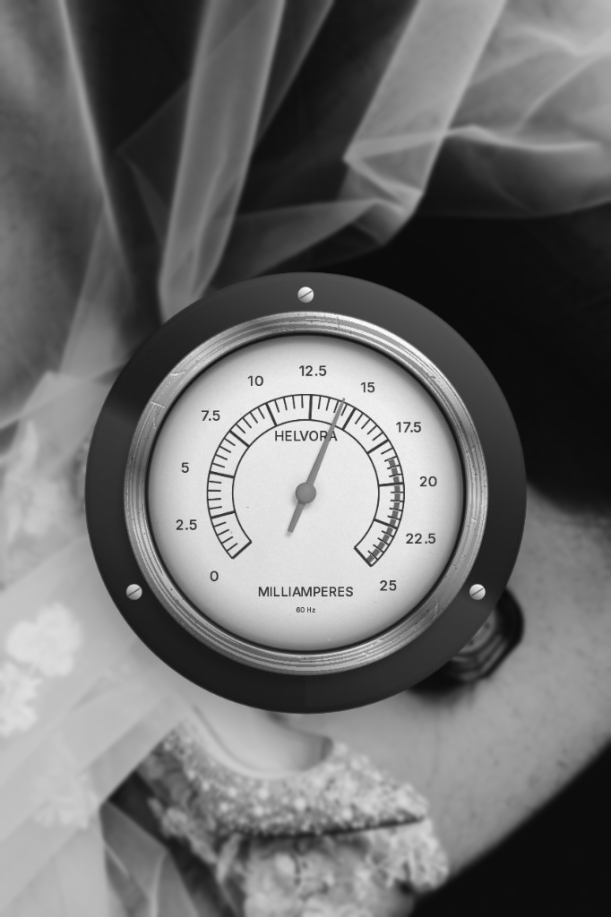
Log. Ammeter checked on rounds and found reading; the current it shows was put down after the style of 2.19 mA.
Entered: 14.25 mA
